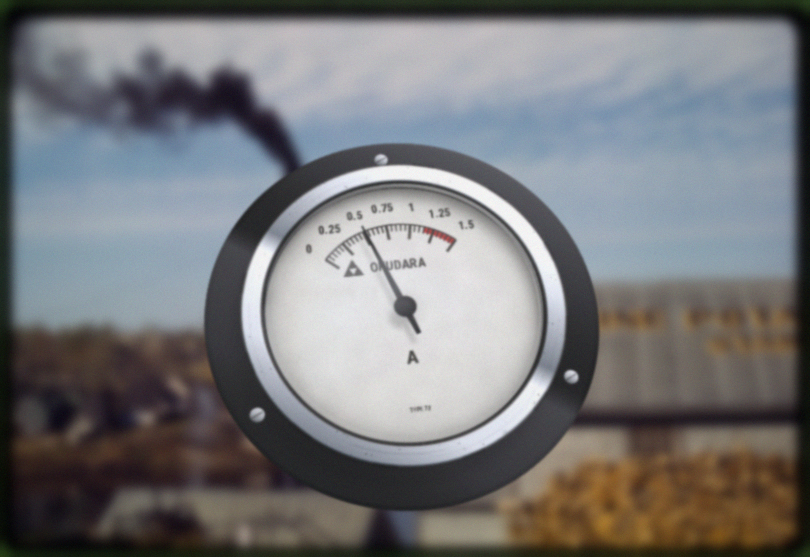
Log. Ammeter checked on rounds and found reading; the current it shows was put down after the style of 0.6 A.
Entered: 0.5 A
